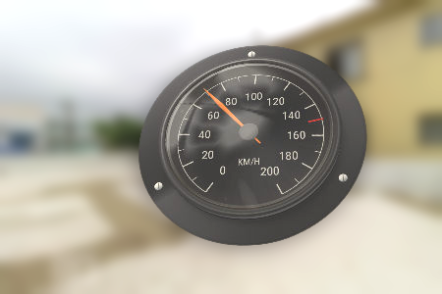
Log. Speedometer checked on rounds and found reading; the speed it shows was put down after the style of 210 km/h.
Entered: 70 km/h
